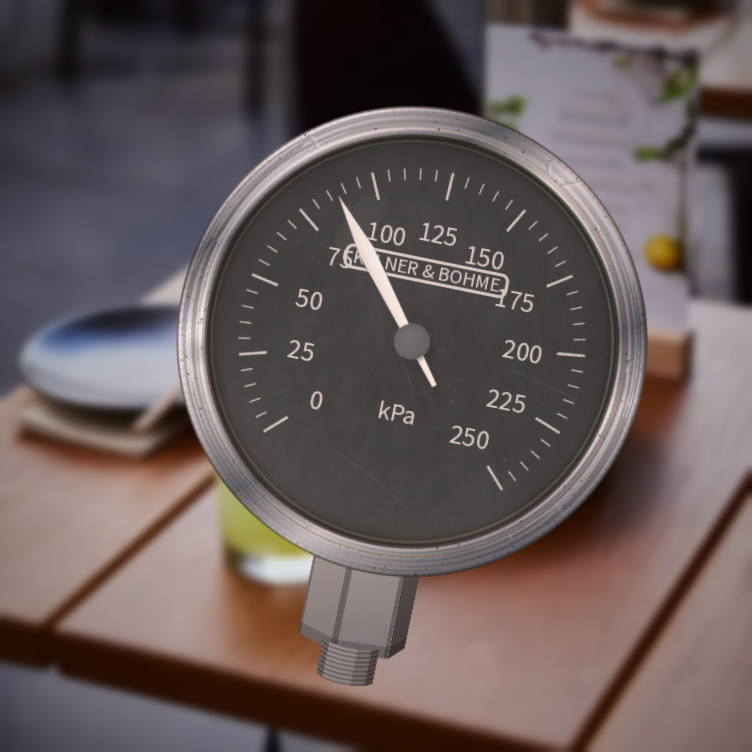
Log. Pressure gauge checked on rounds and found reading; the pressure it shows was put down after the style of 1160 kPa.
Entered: 87.5 kPa
